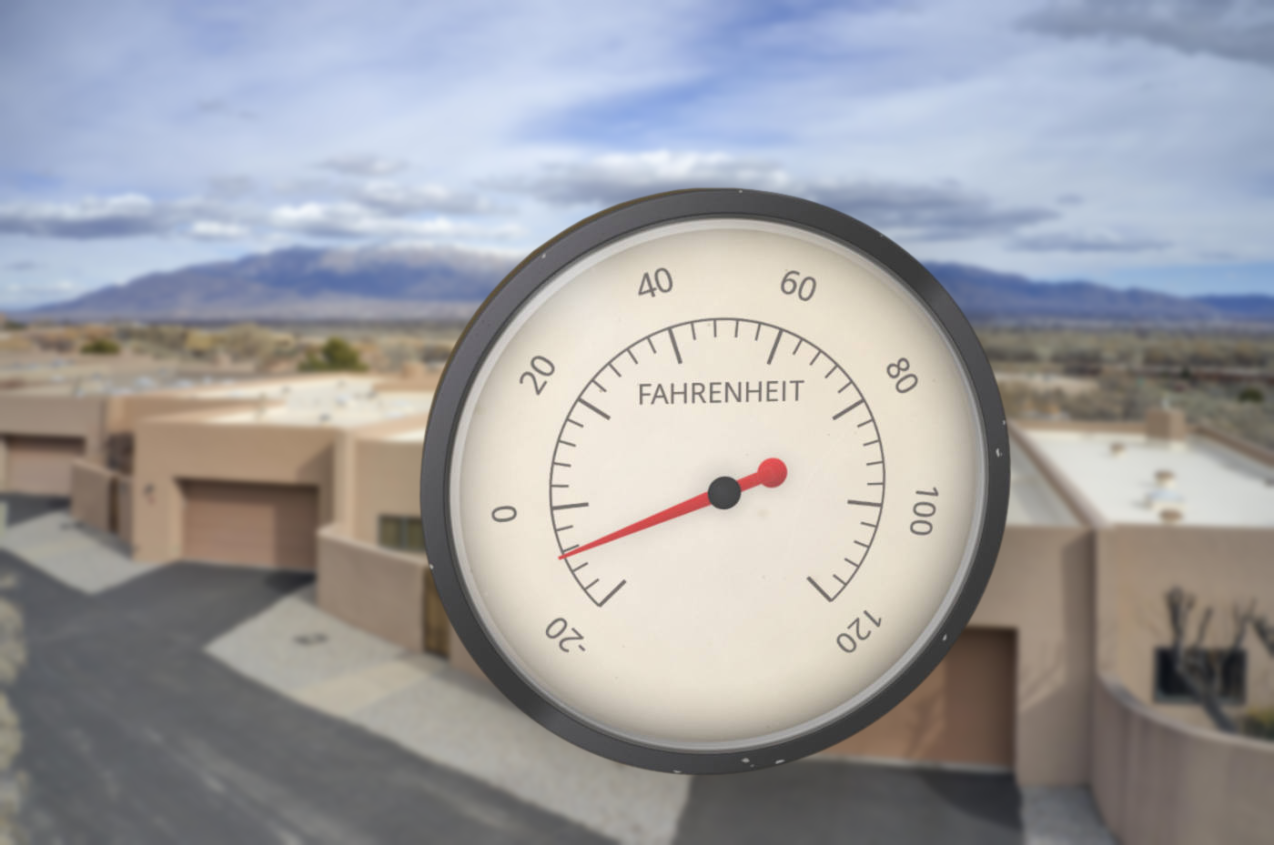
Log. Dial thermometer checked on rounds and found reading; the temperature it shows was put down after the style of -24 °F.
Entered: -8 °F
